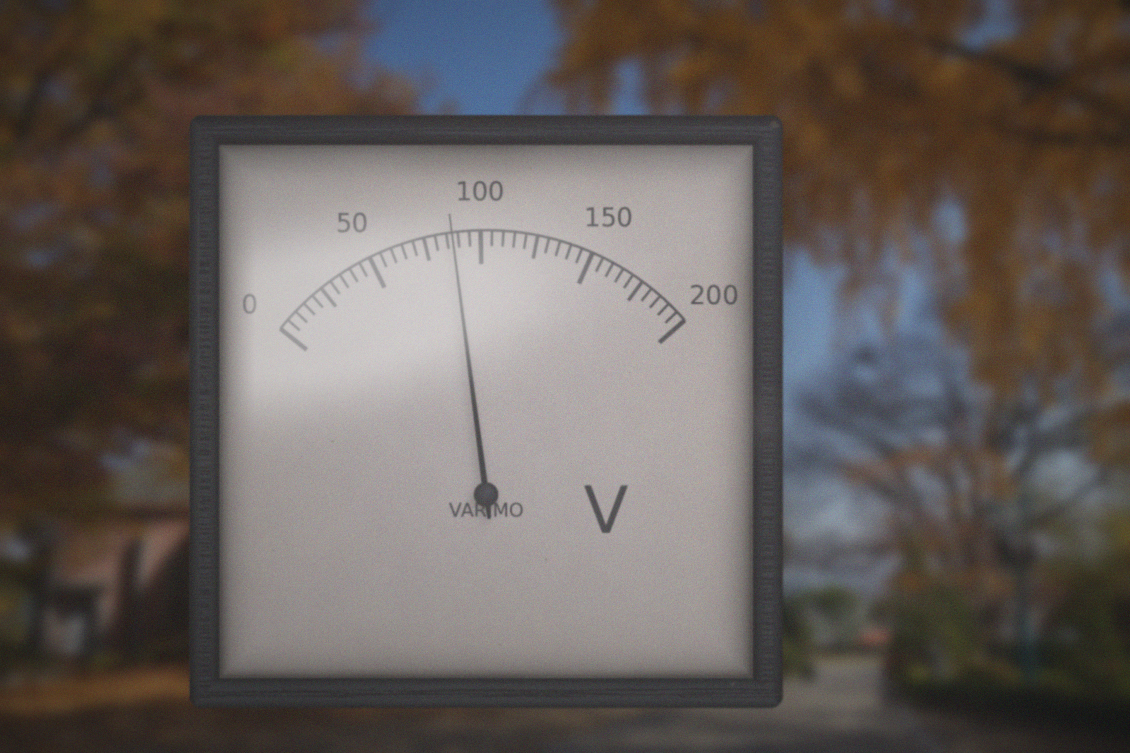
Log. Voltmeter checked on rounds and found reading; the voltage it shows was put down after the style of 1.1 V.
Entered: 87.5 V
